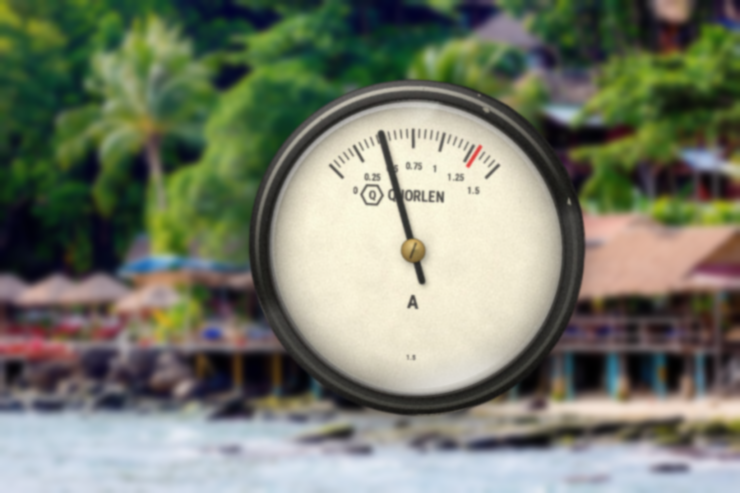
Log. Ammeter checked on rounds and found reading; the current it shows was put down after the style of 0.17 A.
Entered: 0.5 A
